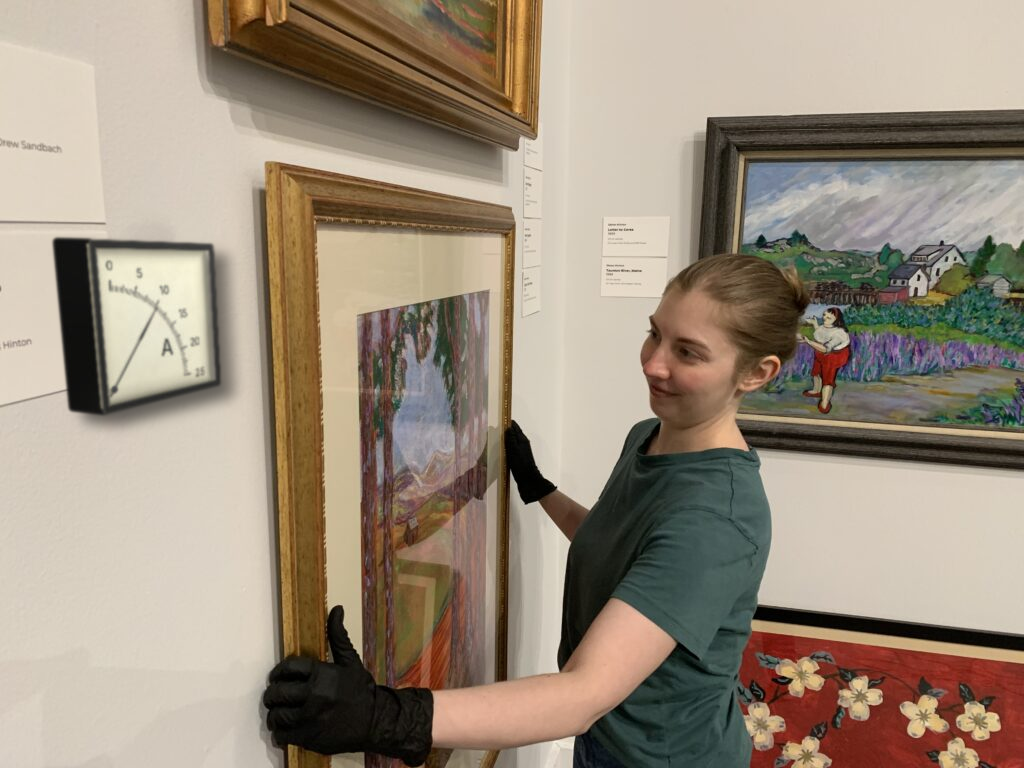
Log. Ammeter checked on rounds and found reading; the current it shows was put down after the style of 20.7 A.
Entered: 10 A
